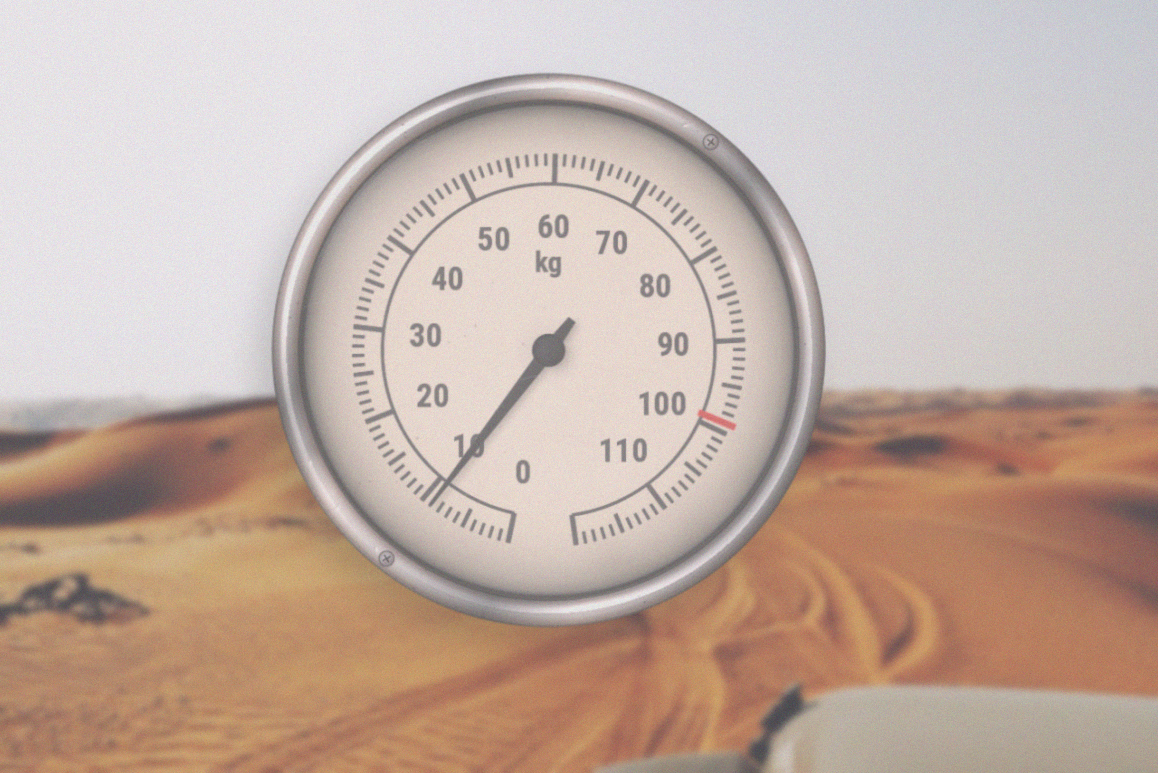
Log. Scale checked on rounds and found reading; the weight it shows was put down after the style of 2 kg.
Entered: 9 kg
